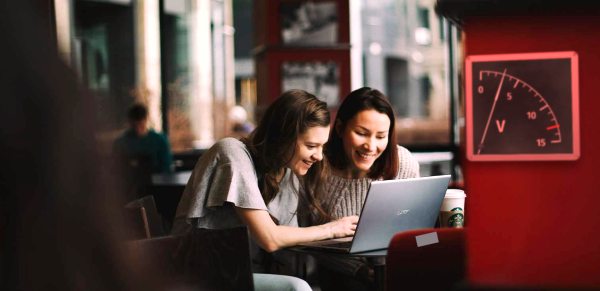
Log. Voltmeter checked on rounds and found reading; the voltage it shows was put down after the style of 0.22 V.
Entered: 3 V
